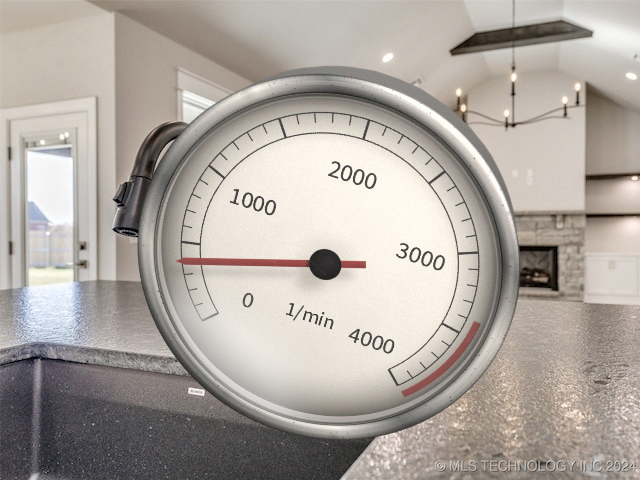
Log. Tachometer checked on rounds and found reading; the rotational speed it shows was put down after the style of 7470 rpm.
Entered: 400 rpm
